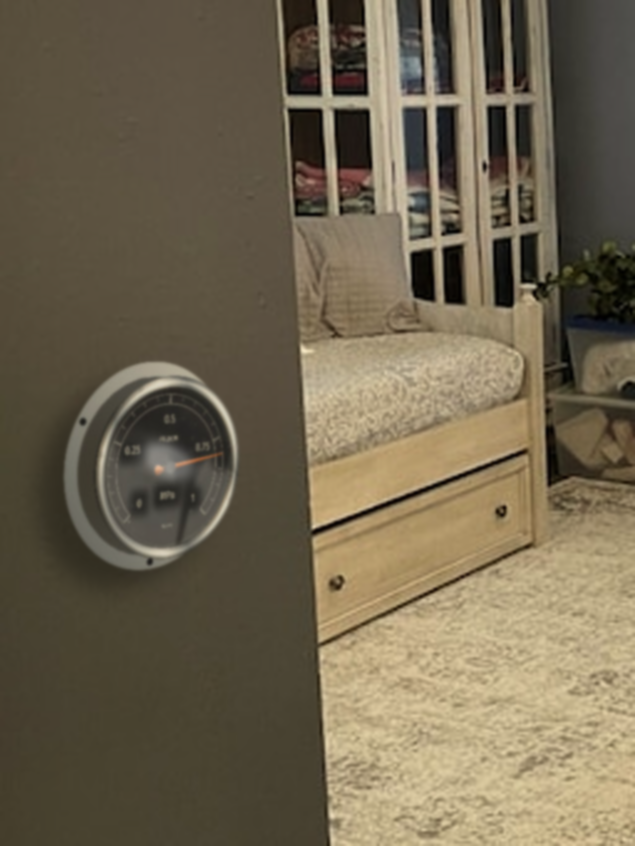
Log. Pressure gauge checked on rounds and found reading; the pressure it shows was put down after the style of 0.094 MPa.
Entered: 0.8 MPa
